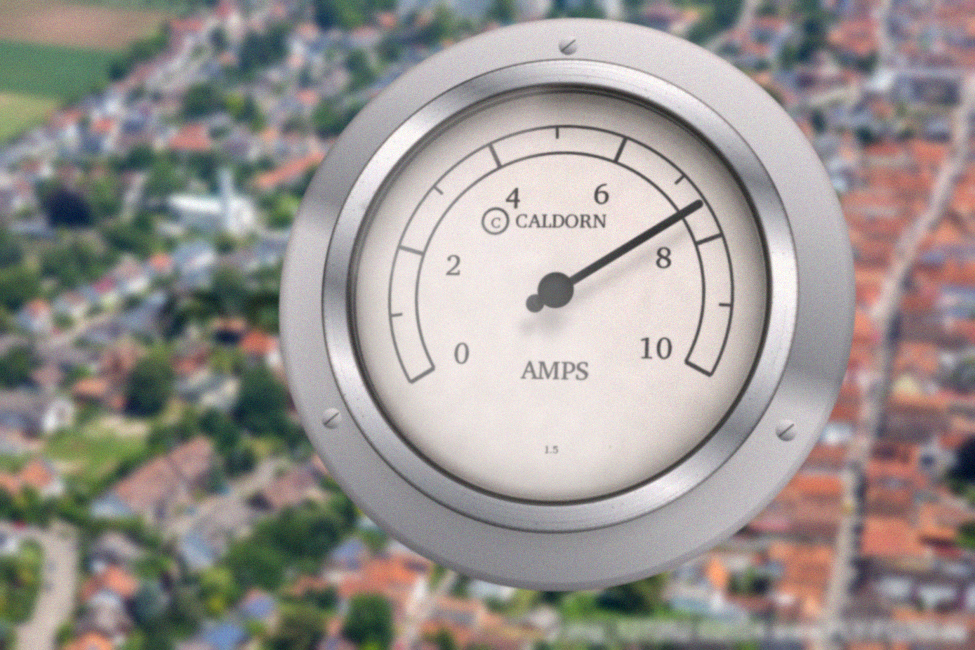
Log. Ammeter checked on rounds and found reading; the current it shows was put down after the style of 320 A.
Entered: 7.5 A
